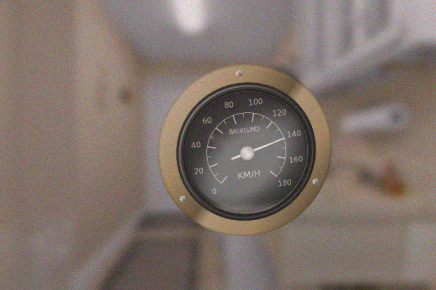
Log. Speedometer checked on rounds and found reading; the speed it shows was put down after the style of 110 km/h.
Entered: 140 km/h
